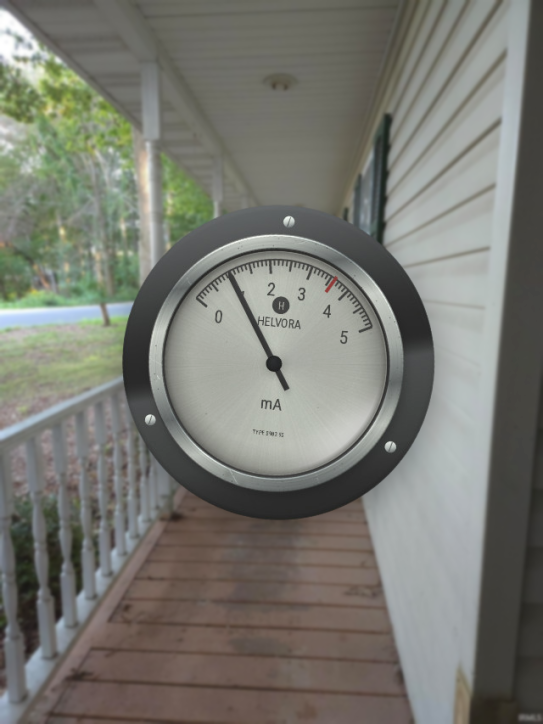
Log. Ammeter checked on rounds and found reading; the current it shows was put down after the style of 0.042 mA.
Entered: 1 mA
